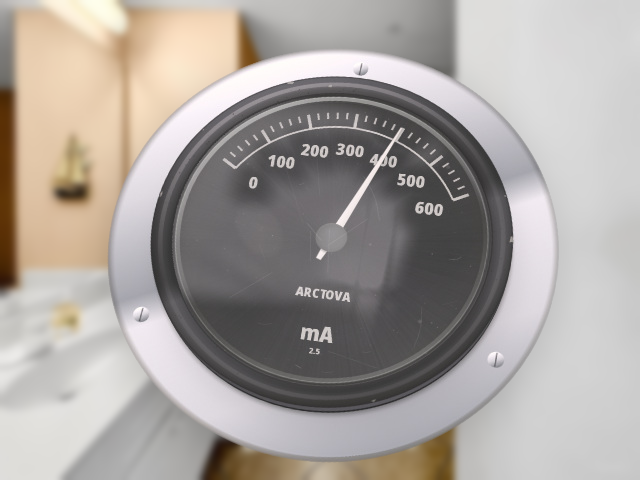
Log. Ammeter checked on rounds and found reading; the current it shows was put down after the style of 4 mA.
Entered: 400 mA
